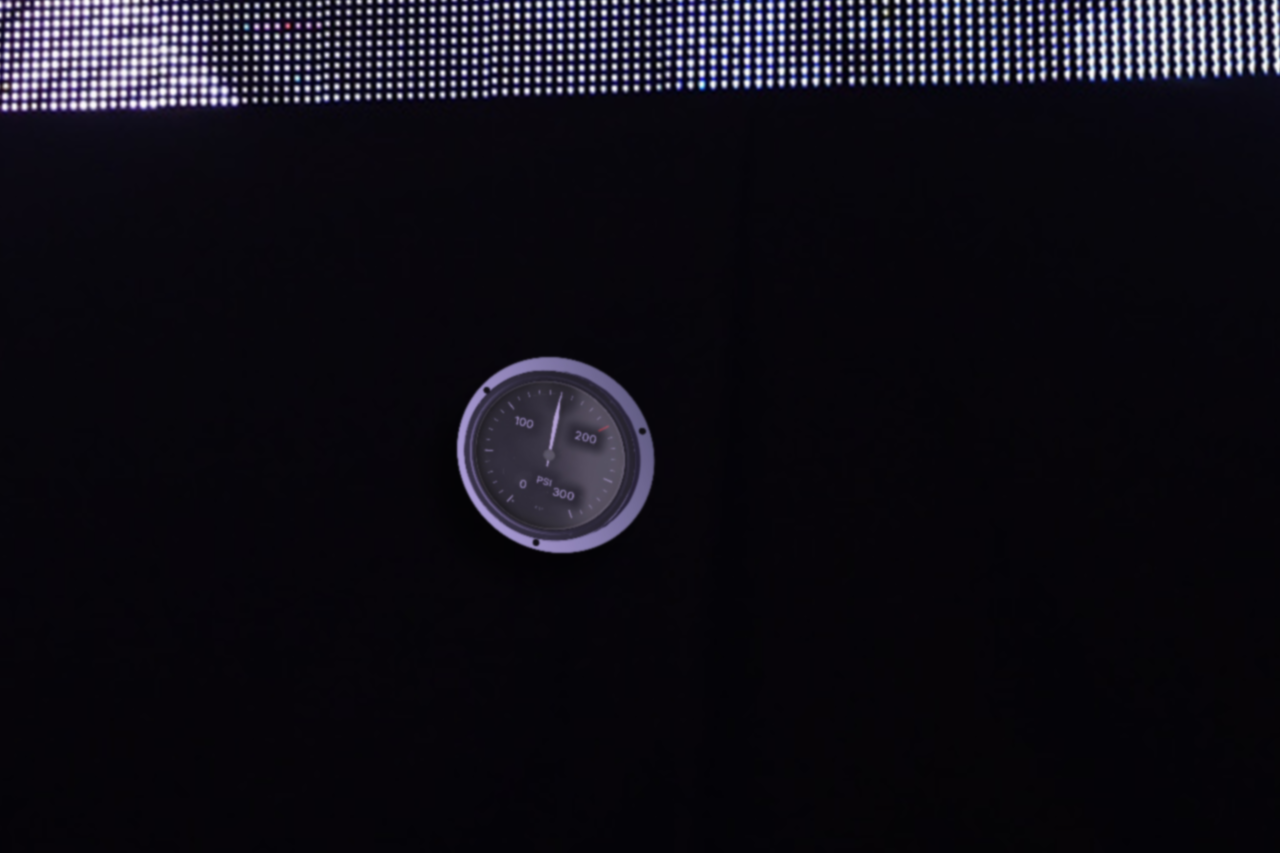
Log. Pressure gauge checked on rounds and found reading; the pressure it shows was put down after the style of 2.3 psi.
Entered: 150 psi
